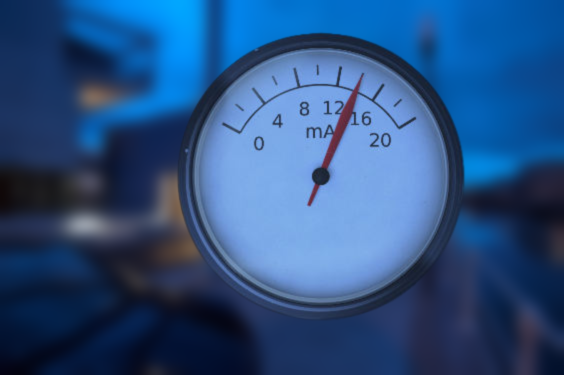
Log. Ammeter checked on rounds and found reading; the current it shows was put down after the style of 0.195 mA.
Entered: 14 mA
